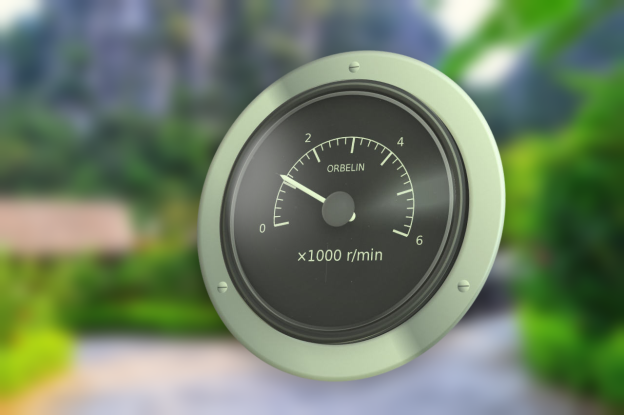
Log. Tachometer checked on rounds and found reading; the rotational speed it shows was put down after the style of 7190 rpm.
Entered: 1100 rpm
